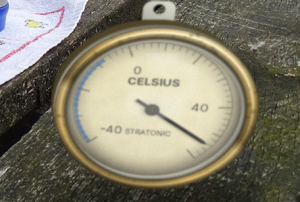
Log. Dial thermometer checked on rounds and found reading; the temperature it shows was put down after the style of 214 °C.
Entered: 54 °C
